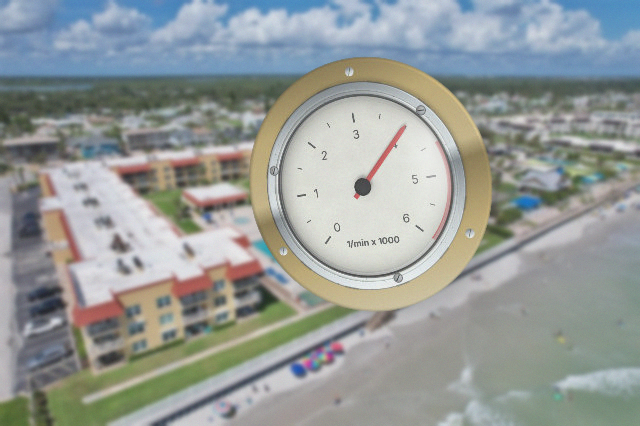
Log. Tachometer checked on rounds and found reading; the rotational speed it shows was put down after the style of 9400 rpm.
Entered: 4000 rpm
